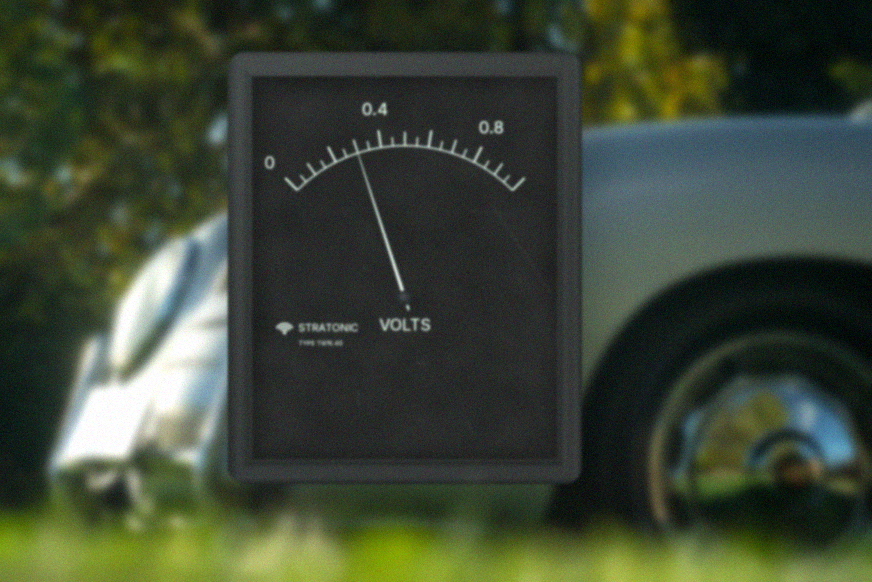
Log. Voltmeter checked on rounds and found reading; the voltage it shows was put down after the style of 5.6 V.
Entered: 0.3 V
